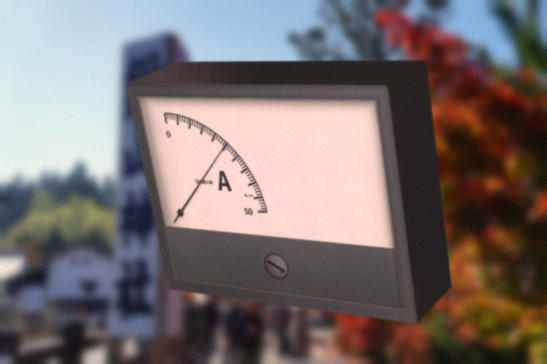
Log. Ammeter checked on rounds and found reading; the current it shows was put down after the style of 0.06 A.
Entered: 25 A
